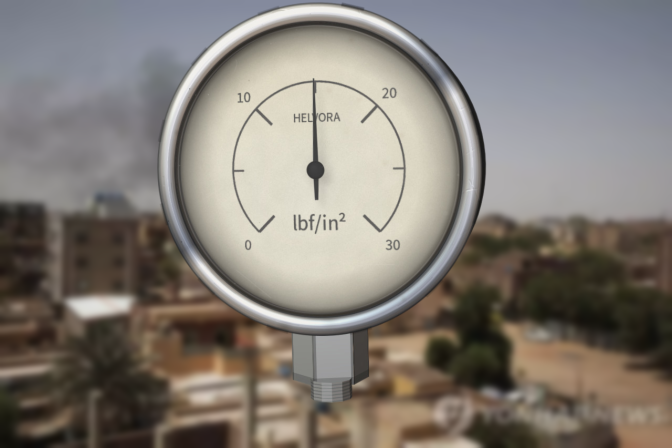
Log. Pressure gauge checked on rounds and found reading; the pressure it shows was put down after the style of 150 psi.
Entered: 15 psi
